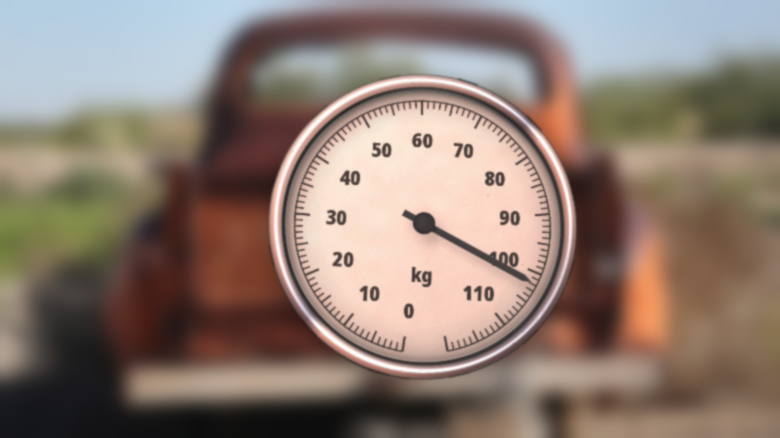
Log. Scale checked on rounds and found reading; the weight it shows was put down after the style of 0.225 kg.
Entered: 102 kg
